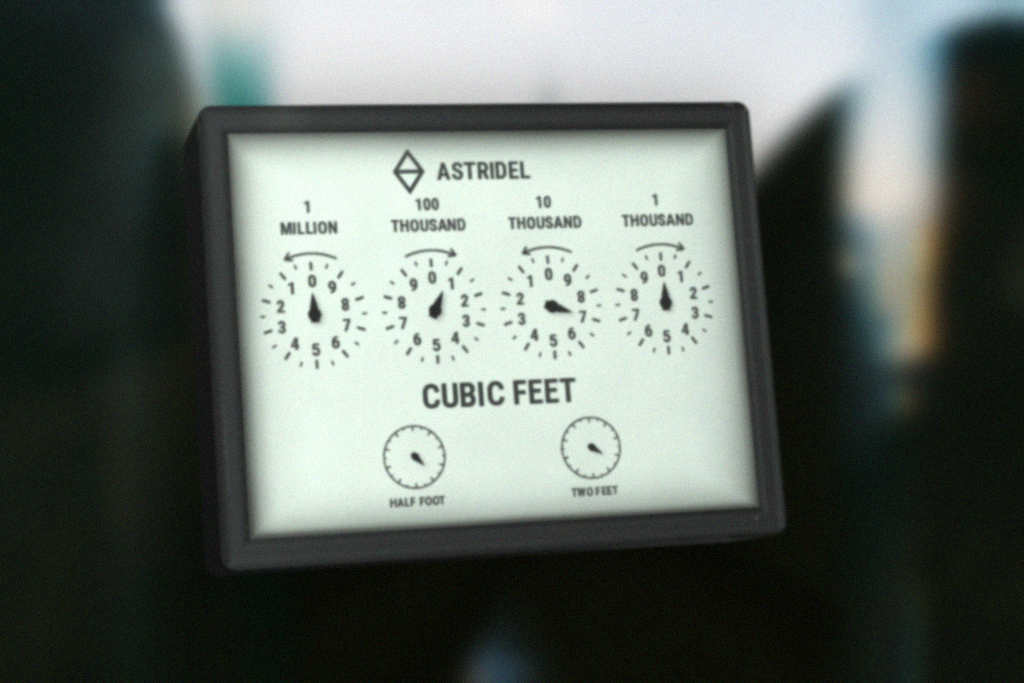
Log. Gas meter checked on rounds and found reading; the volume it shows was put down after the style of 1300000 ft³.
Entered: 7000 ft³
